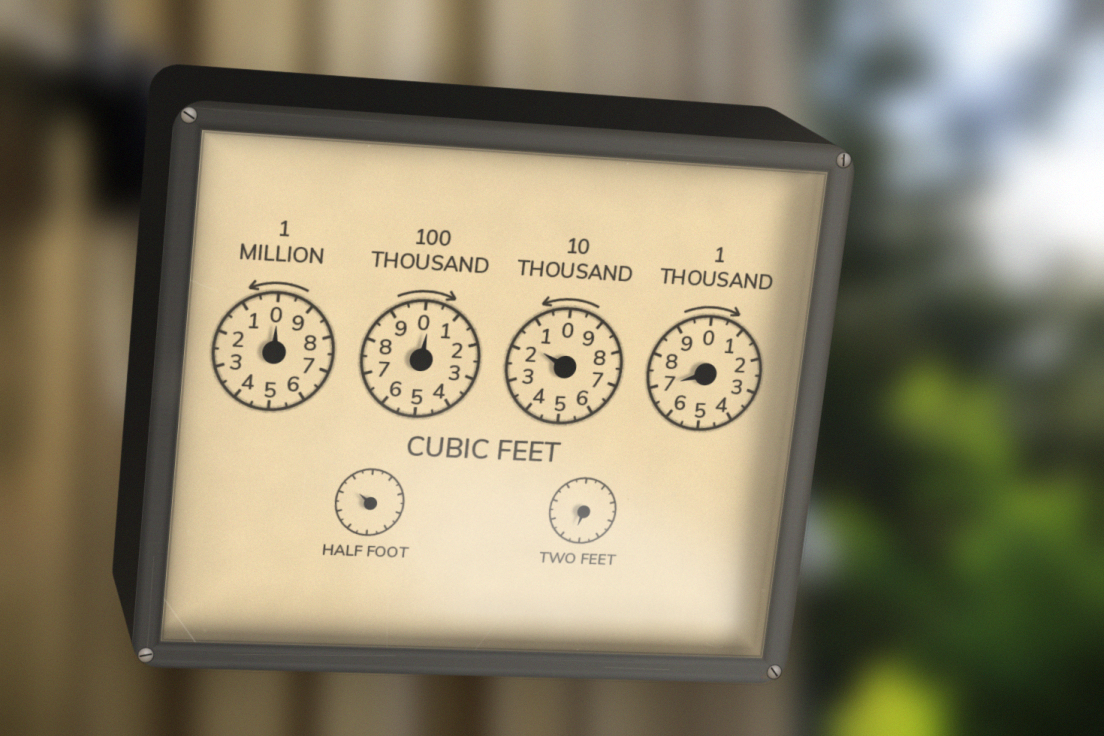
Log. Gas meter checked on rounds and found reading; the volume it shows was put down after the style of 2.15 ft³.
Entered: 1700 ft³
